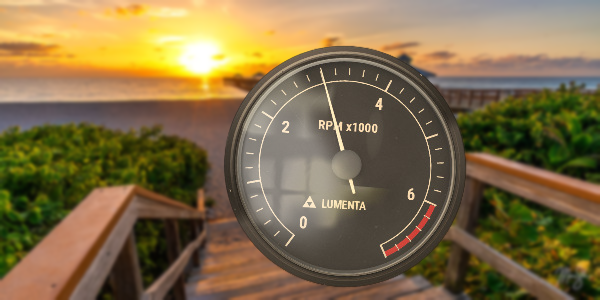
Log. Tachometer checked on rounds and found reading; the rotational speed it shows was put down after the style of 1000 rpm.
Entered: 3000 rpm
